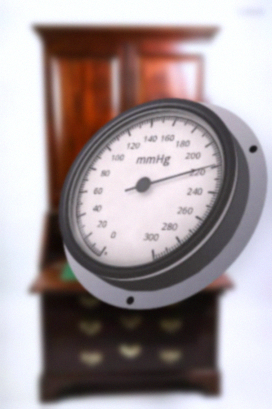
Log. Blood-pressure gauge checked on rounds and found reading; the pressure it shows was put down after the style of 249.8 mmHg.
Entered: 220 mmHg
